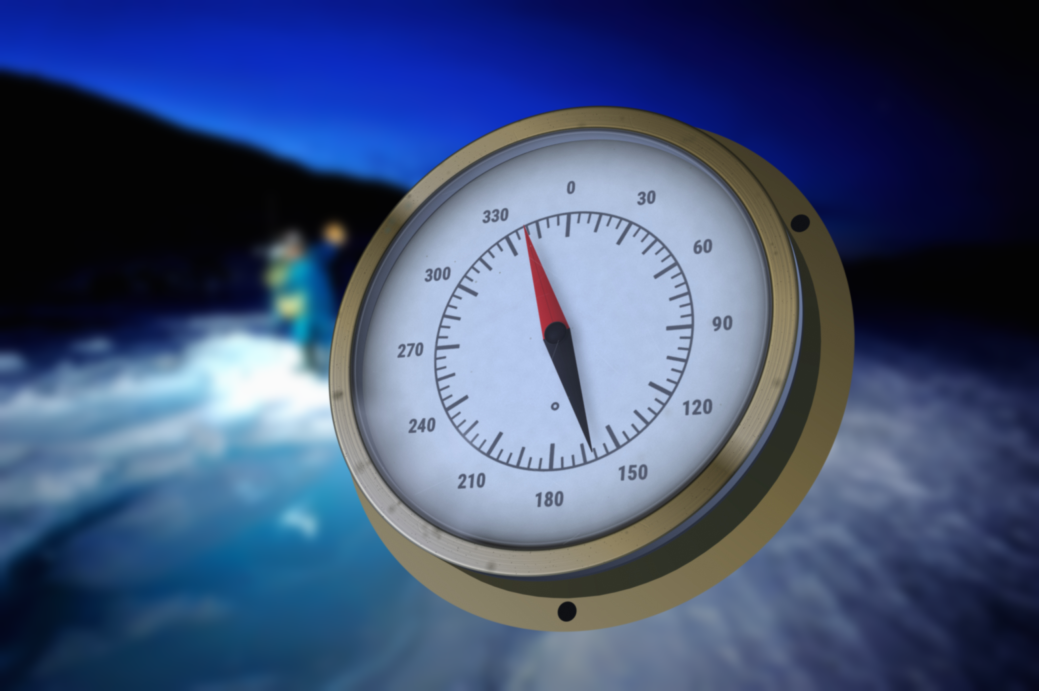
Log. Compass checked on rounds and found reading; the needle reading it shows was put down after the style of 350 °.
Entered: 340 °
